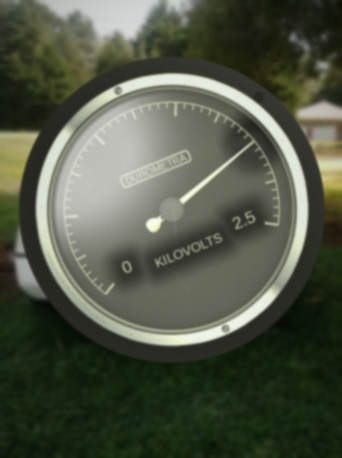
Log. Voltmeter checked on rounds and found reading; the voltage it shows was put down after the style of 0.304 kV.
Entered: 2 kV
